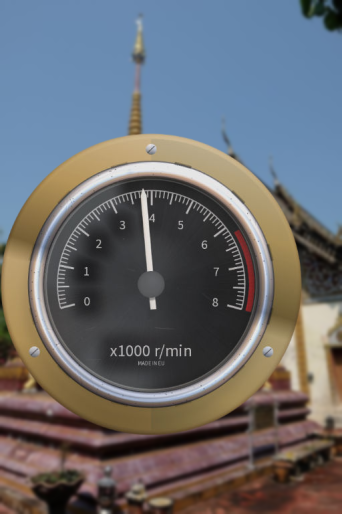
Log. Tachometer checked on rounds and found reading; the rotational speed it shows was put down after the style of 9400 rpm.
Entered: 3800 rpm
